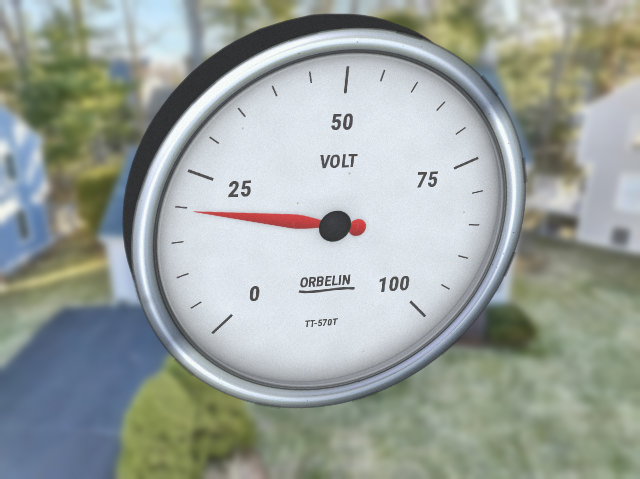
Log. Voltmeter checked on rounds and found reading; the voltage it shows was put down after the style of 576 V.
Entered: 20 V
